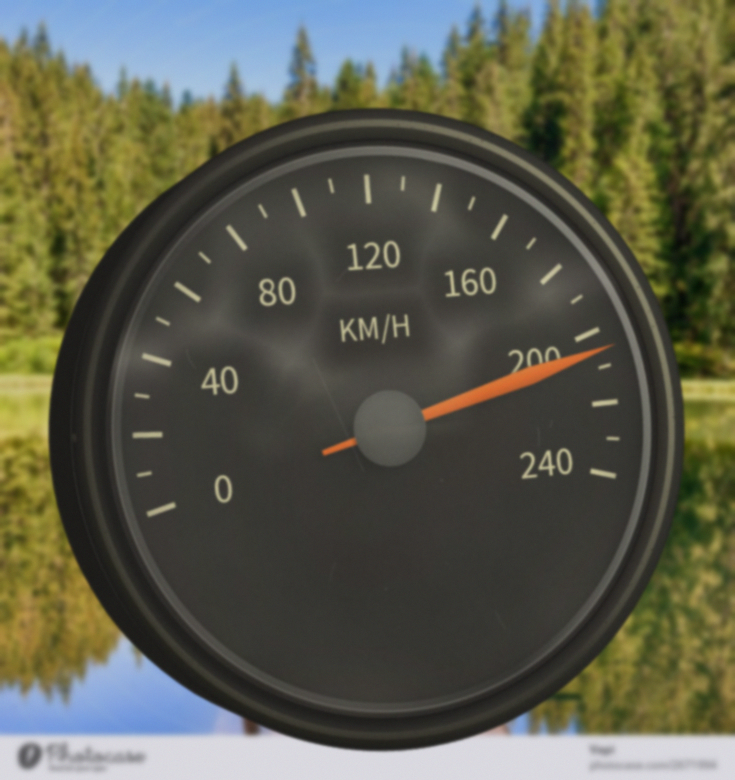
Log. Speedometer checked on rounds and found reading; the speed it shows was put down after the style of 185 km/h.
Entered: 205 km/h
